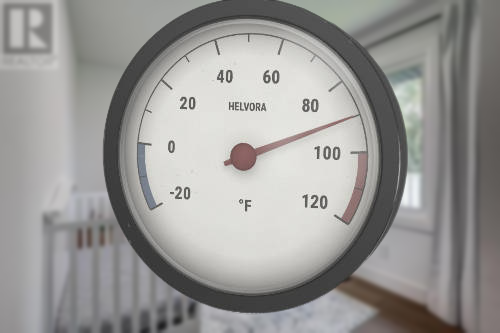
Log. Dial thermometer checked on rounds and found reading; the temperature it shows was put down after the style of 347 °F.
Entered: 90 °F
